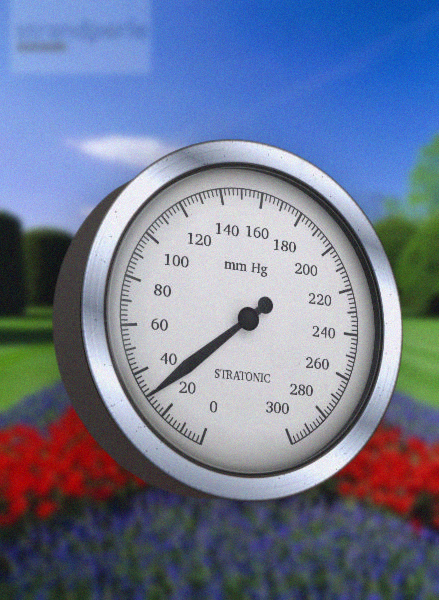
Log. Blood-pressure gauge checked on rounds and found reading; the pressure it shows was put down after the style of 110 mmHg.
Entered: 30 mmHg
